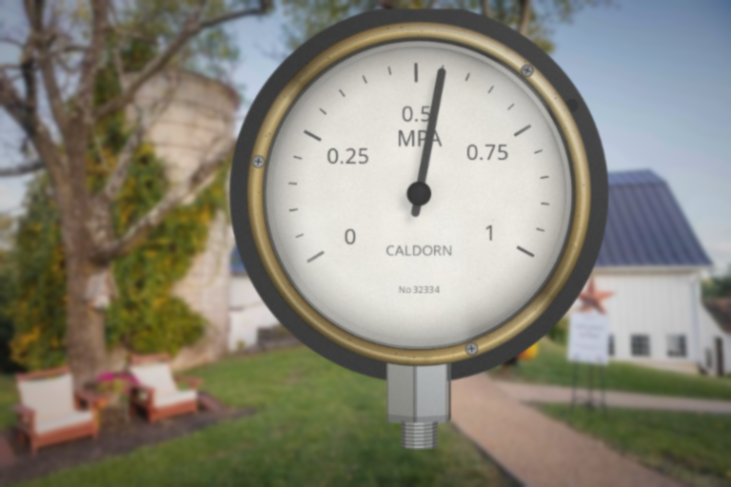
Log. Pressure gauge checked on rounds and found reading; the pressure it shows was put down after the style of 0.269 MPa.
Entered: 0.55 MPa
